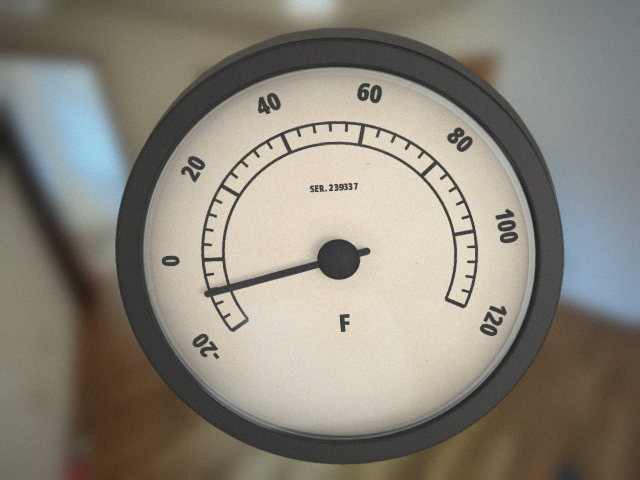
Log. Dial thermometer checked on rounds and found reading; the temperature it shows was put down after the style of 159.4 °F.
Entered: -8 °F
